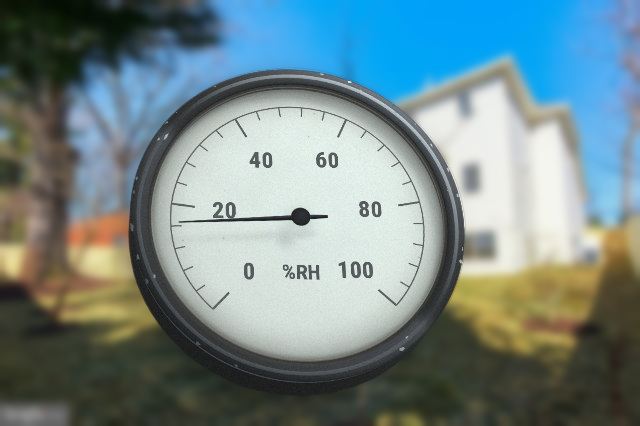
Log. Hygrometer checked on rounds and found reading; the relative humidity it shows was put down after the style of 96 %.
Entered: 16 %
